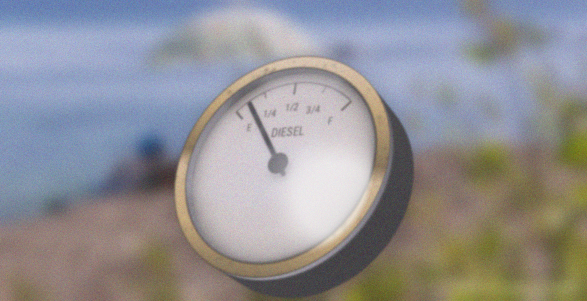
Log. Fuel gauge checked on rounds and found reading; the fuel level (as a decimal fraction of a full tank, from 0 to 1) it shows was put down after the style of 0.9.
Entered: 0.125
